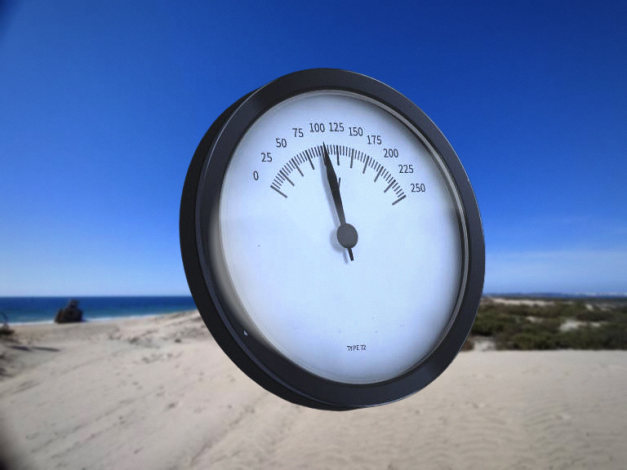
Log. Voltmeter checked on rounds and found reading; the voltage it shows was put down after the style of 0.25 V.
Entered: 100 V
